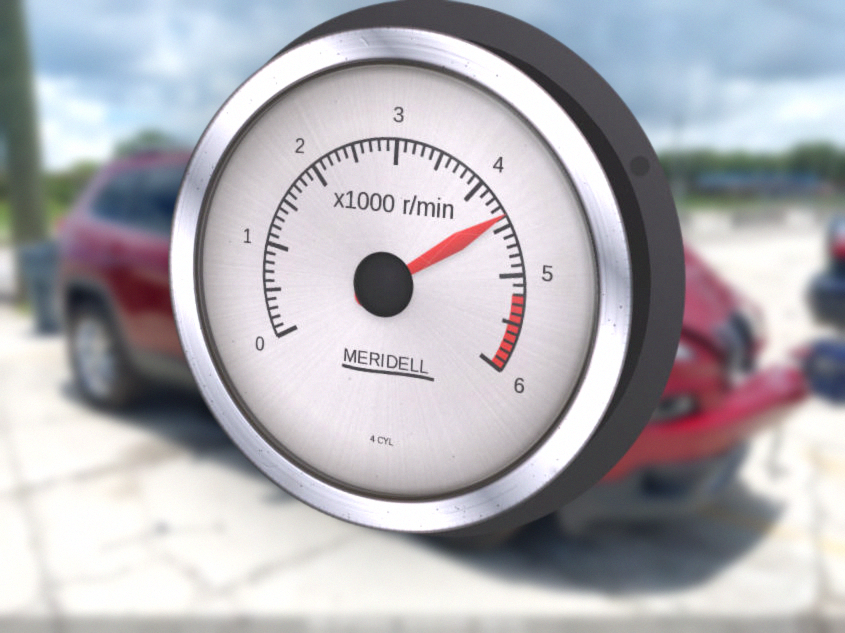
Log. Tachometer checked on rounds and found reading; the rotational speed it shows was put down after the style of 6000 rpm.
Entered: 4400 rpm
